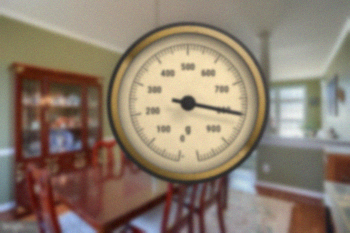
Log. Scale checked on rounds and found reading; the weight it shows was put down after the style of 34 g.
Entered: 800 g
